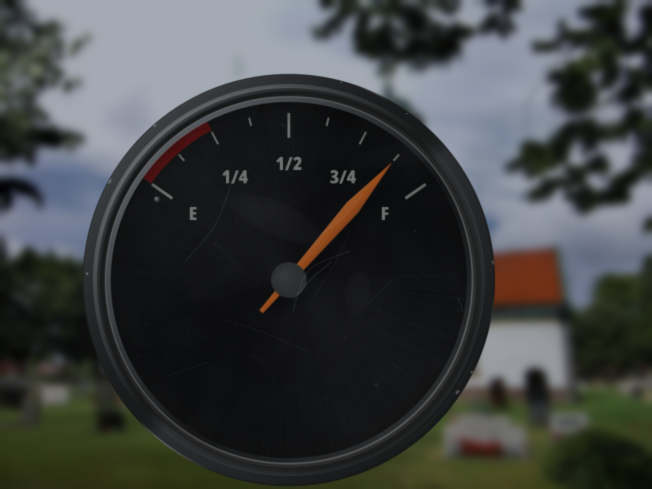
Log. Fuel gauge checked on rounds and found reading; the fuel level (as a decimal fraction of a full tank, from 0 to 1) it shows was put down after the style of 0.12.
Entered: 0.875
